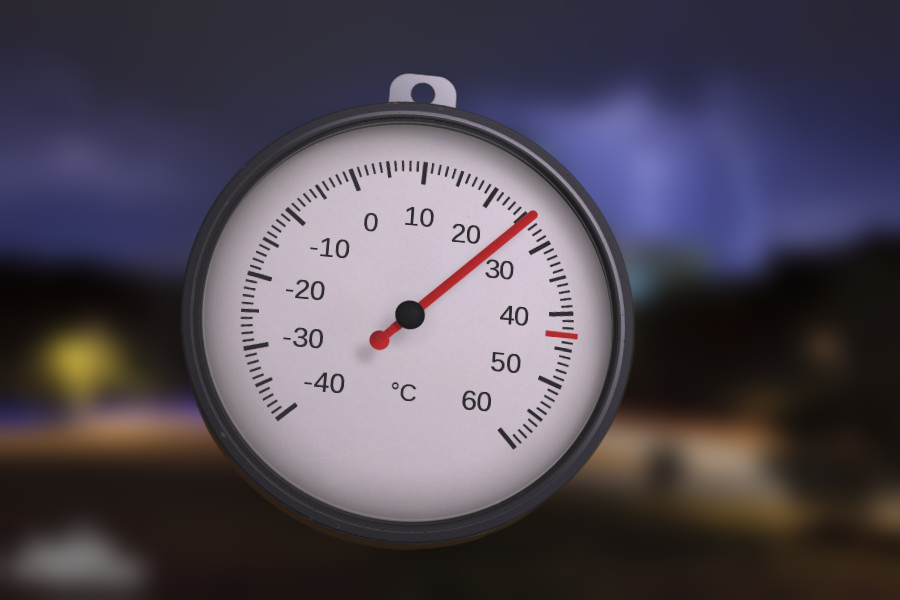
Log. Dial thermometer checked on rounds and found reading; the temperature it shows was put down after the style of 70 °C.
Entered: 26 °C
